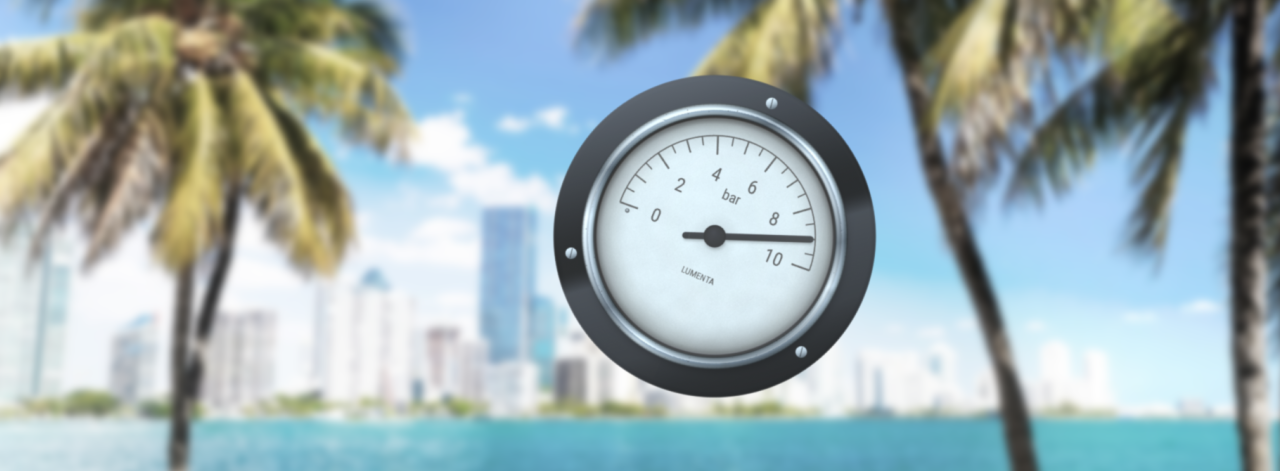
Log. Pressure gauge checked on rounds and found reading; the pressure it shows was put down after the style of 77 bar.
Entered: 9 bar
